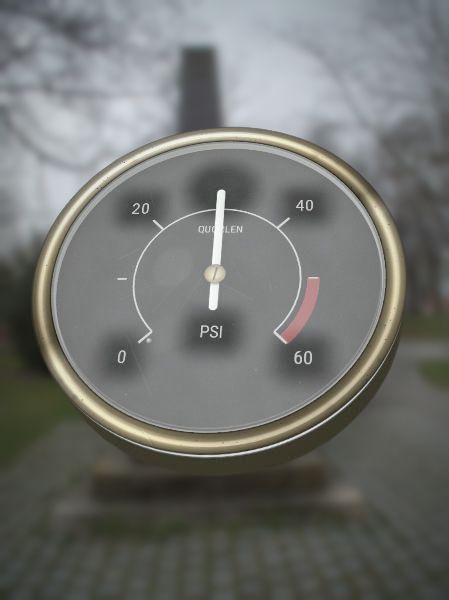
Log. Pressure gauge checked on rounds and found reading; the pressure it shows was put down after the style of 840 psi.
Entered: 30 psi
